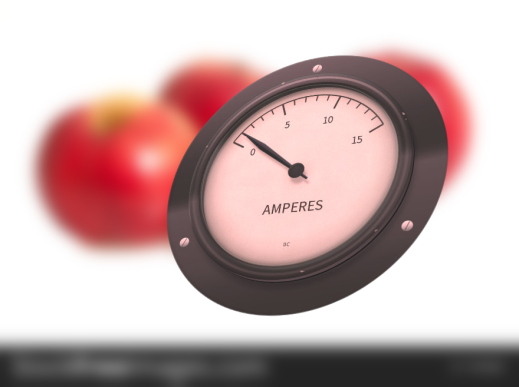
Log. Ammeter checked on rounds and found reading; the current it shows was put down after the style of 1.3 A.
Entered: 1 A
